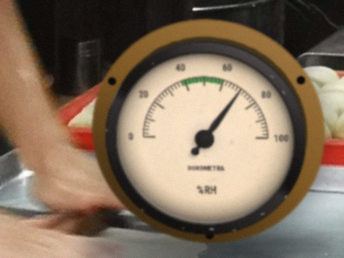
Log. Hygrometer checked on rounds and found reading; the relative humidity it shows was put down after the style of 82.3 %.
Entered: 70 %
